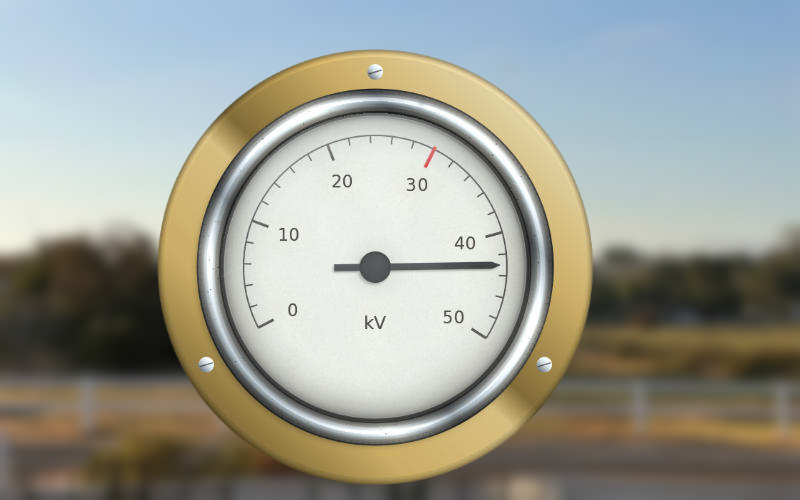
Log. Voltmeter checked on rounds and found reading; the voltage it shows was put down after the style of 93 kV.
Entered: 43 kV
